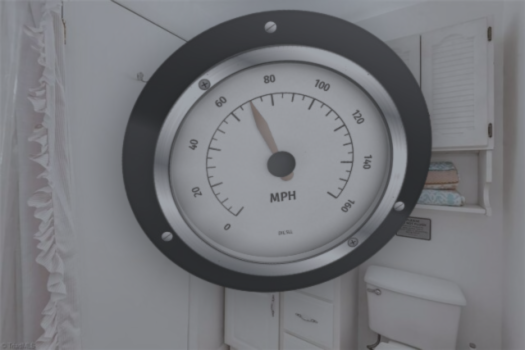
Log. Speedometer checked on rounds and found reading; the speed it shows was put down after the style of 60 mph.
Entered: 70 mph
